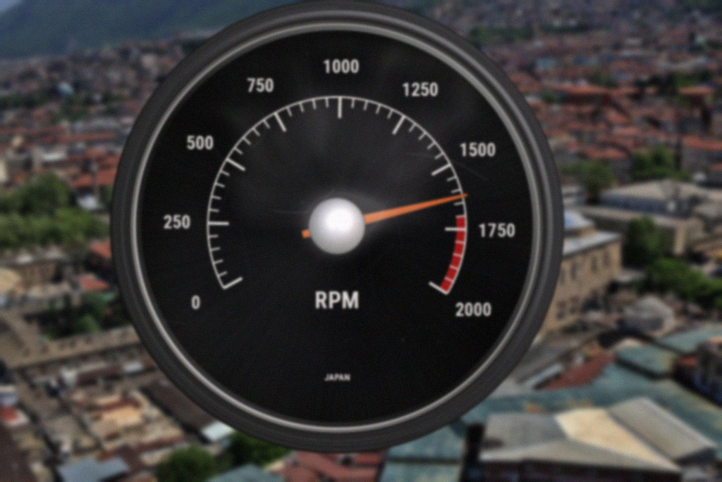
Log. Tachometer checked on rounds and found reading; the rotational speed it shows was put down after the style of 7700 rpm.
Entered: 1625 rpm
